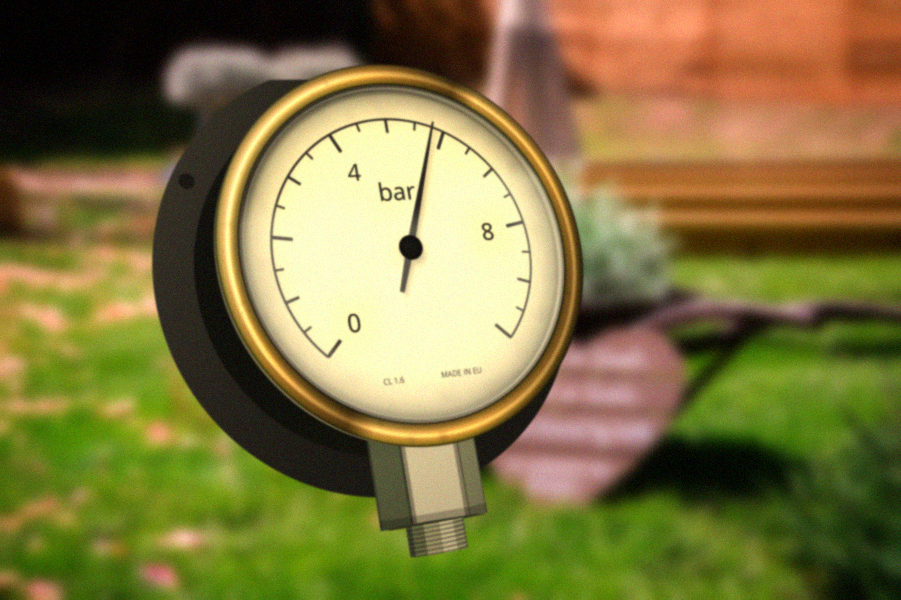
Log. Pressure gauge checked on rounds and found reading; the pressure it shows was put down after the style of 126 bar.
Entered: 5.75 bar
